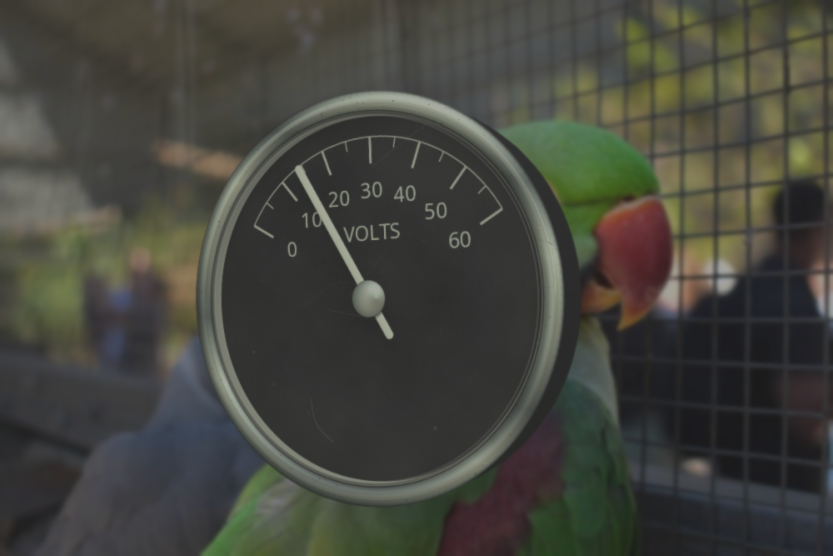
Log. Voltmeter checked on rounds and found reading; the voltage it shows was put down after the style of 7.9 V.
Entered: 15 V
